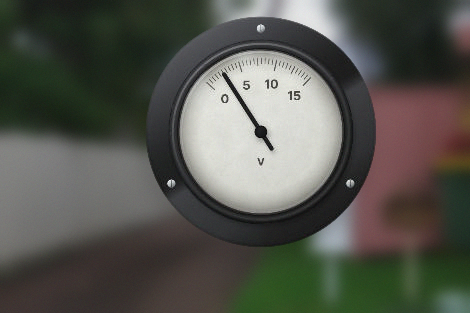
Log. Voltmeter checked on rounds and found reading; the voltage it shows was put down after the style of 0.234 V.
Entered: 2.5 V
